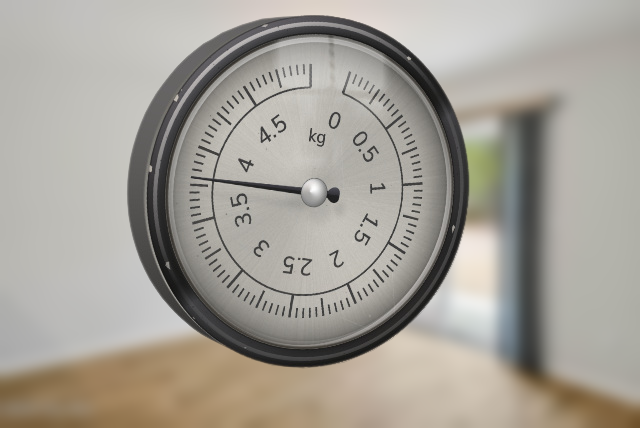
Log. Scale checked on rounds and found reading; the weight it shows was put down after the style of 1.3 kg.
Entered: 3.8 kg
